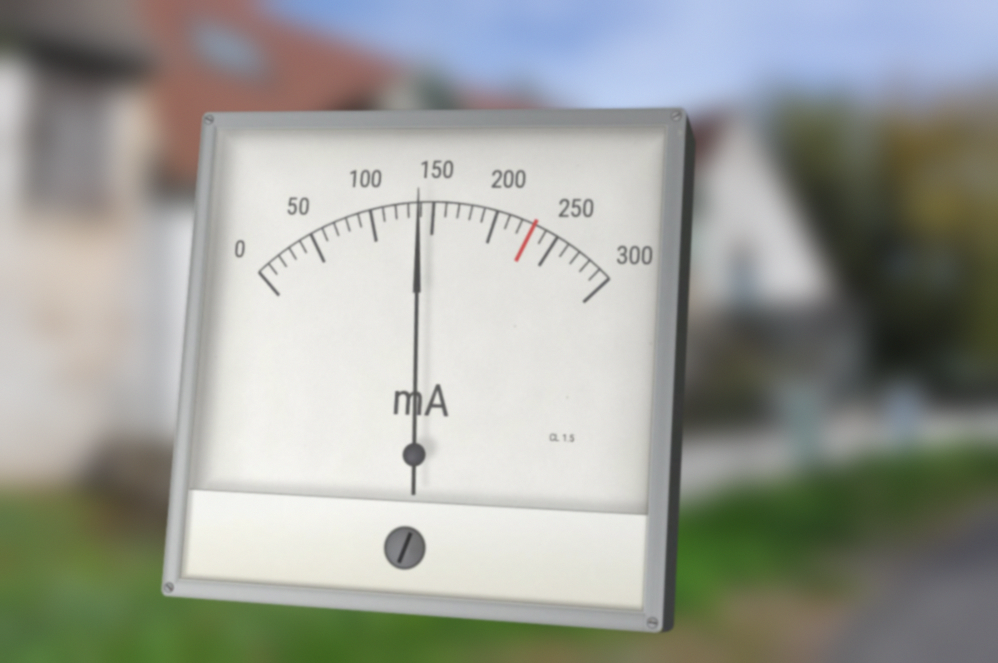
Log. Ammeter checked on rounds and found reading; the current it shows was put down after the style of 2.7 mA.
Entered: 140 mA
